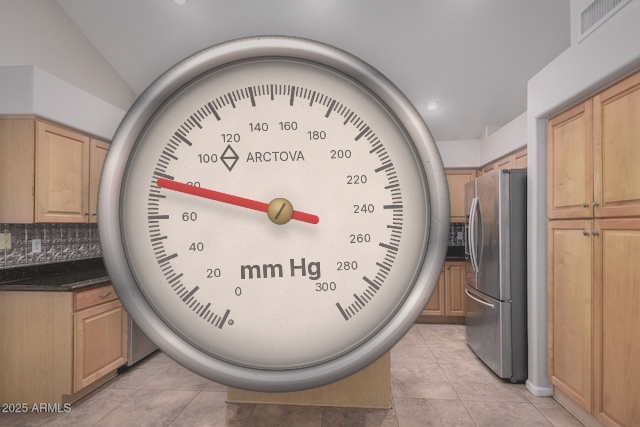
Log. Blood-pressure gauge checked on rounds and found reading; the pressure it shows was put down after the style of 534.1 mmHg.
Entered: 76 mmHg
